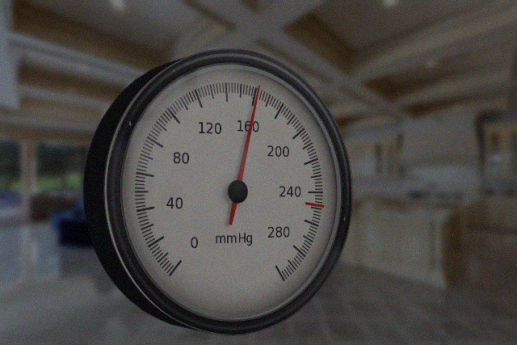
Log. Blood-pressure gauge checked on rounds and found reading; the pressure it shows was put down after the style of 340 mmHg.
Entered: 160 mmHg
